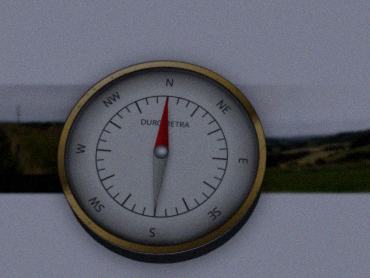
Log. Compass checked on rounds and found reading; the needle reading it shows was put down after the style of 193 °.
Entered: 0 °
